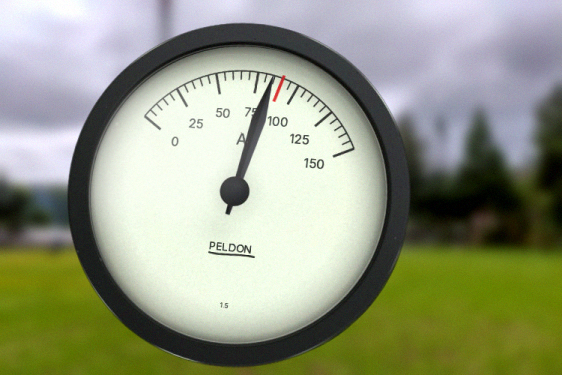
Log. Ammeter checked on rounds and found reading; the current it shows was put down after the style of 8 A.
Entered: 85 A
